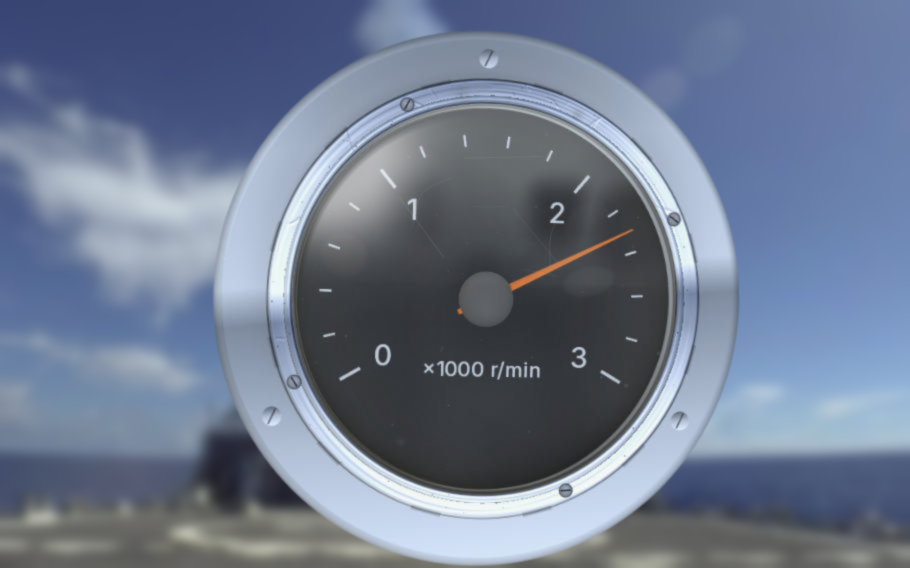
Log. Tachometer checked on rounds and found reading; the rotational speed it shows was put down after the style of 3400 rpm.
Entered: 2300 rpm
